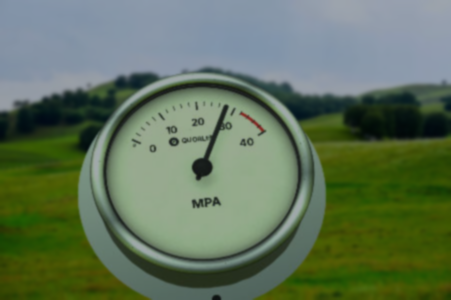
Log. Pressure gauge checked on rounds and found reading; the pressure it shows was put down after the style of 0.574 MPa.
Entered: 28 MPa
